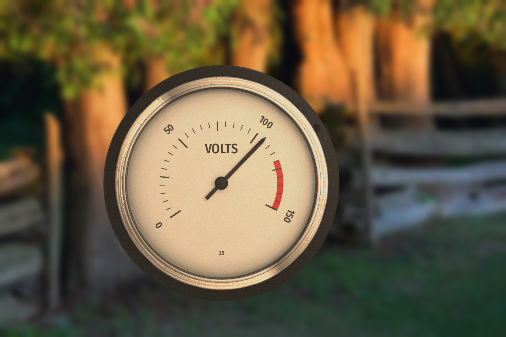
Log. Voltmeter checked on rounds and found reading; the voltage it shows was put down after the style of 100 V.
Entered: 105 V
